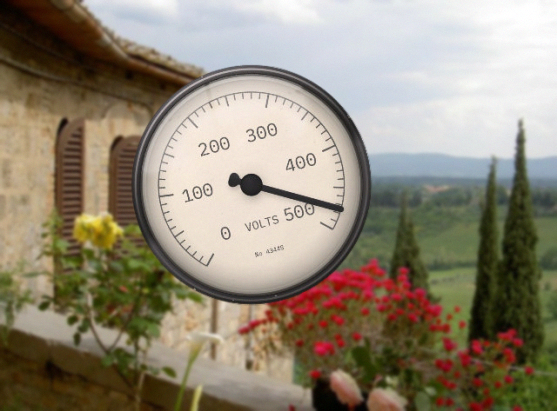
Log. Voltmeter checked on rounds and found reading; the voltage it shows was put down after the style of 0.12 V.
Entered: 475 V
